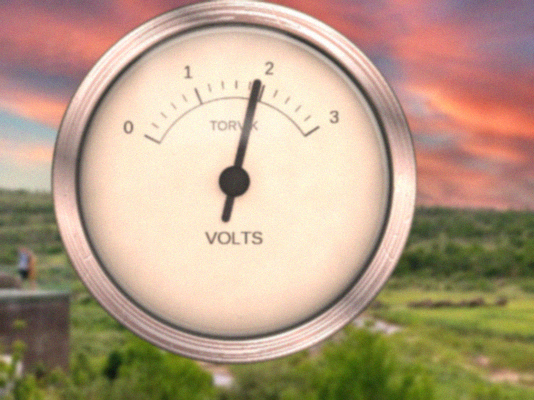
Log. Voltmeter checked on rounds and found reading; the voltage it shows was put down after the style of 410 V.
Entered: 1.9 V
